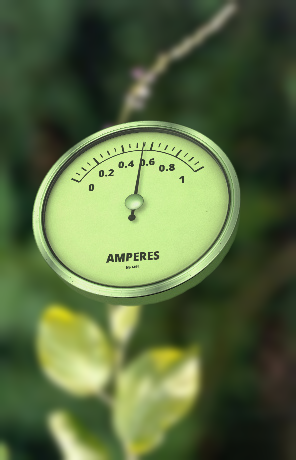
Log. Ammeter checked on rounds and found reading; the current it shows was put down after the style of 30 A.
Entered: 0.55 A
